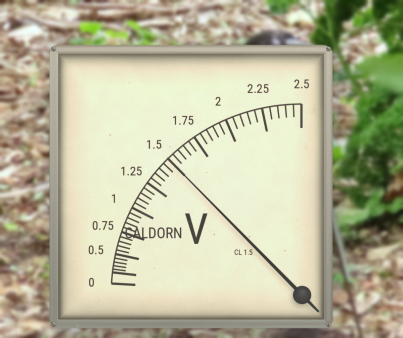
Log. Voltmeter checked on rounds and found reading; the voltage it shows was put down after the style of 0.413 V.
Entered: 1.5 V
